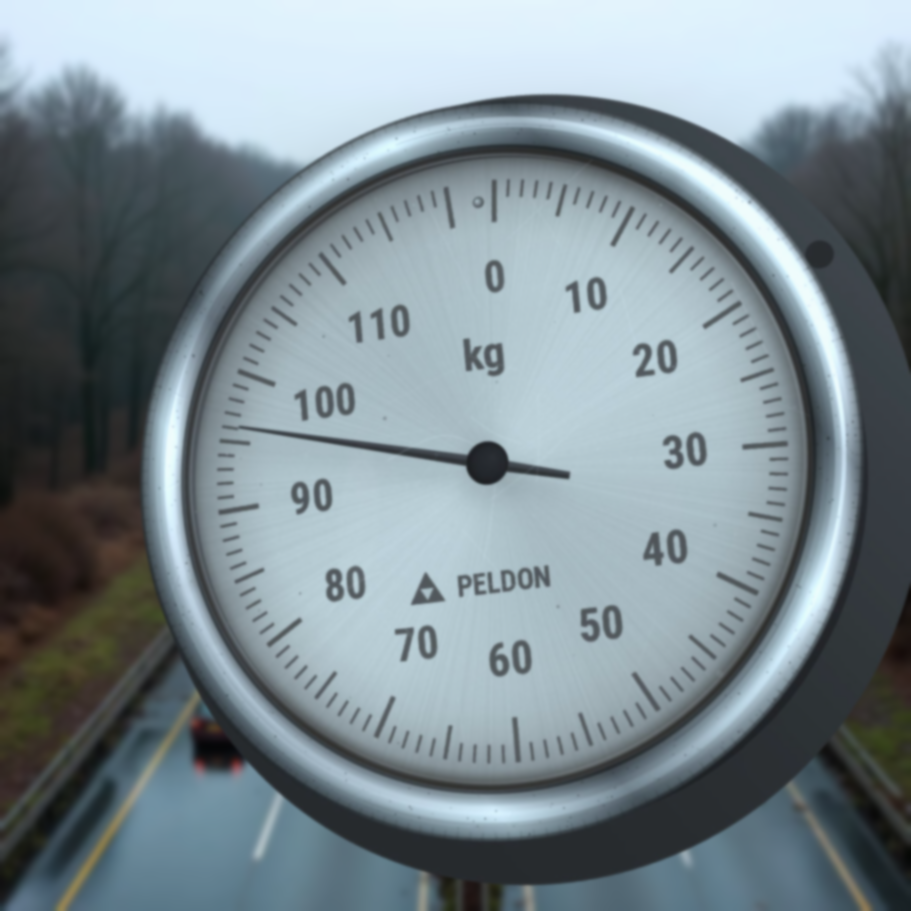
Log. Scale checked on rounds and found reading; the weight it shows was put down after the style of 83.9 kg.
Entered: 96 kg
